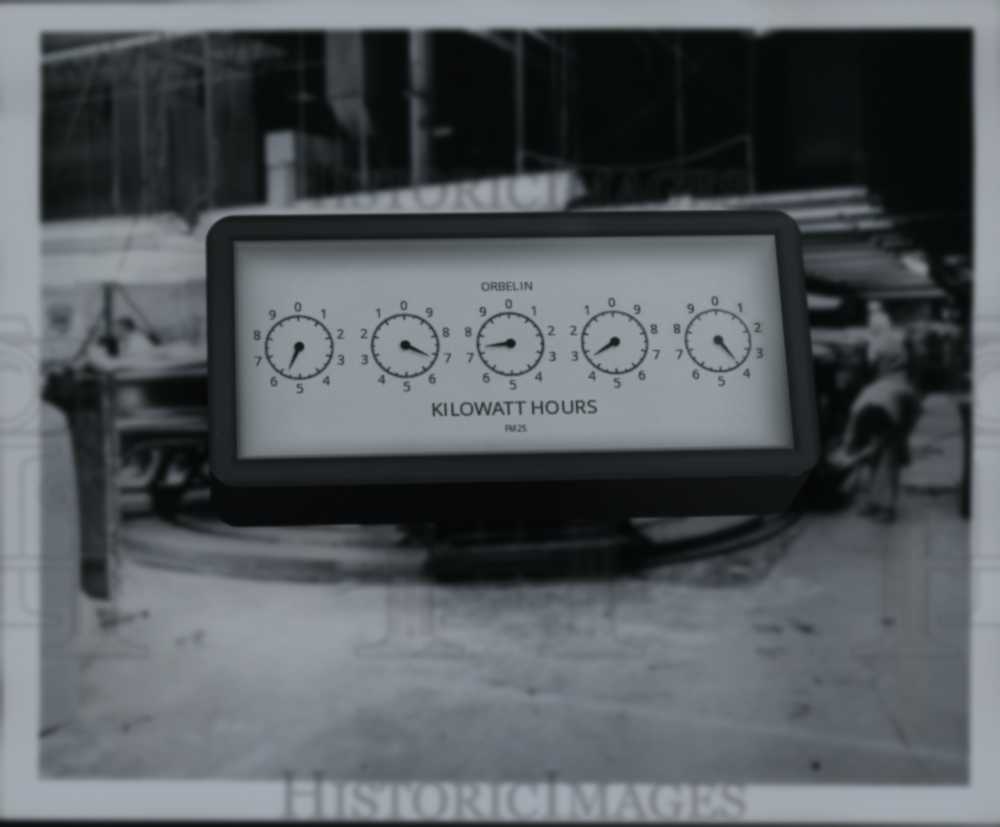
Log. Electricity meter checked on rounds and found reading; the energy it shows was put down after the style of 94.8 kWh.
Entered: 56734 kWh
